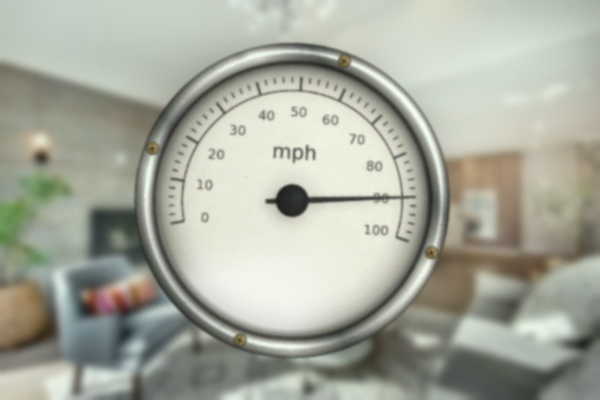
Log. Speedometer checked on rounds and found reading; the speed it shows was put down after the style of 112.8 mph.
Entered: 90 mph
